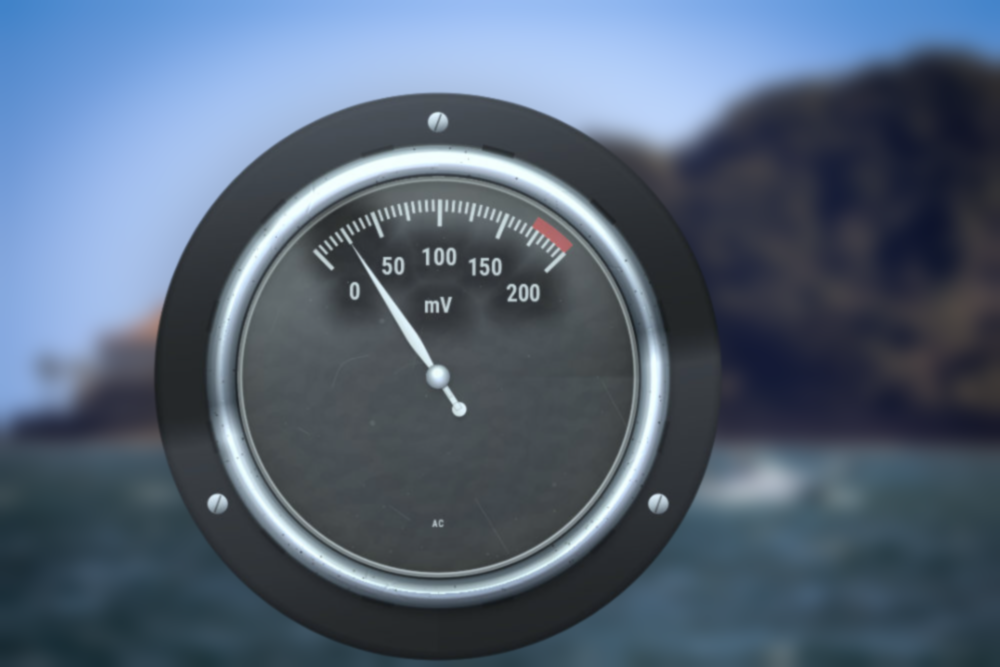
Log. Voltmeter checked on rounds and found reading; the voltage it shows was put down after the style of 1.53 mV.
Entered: 25 mV
